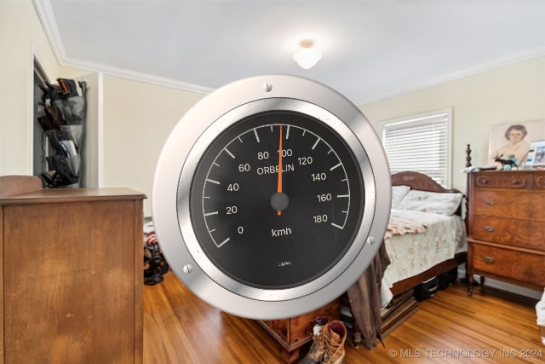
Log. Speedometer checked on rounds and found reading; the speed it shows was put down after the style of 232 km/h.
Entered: 95 km/h
